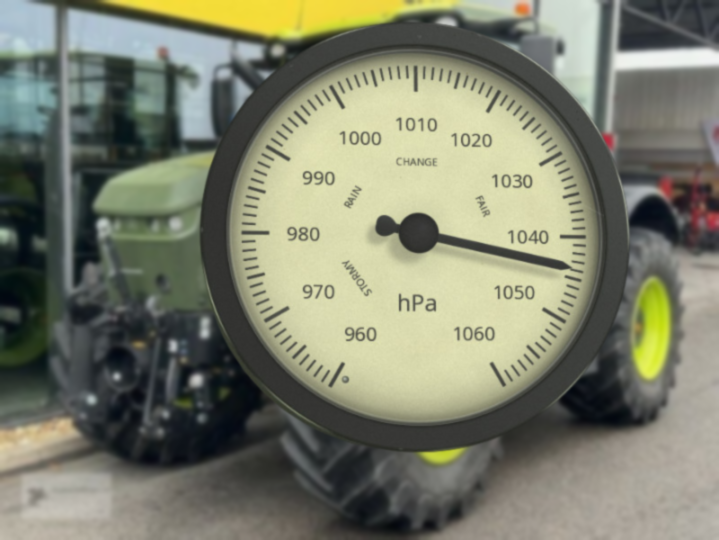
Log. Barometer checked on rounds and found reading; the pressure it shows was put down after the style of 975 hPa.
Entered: 1044 hPa
